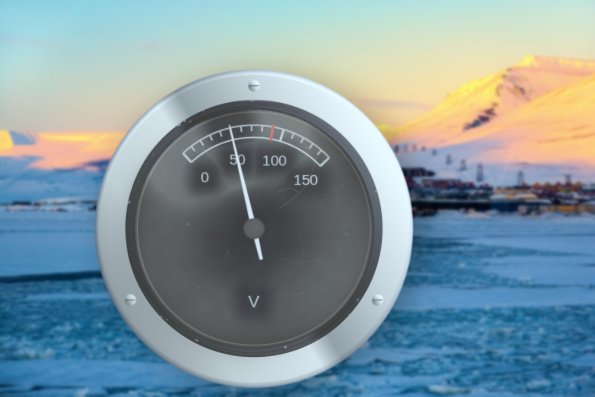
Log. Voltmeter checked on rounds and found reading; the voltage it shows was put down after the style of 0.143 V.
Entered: 50 V
